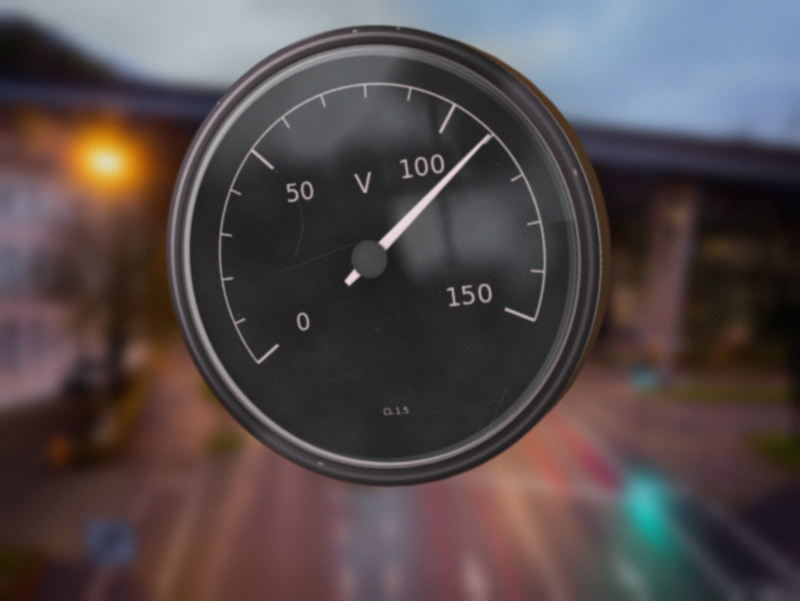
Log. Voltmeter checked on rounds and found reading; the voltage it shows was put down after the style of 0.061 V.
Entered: 110 V
